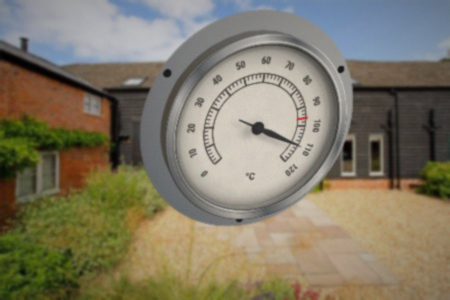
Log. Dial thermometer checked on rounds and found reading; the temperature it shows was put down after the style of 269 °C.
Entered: 110 °C
